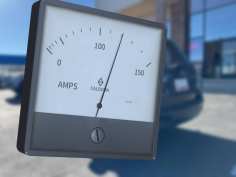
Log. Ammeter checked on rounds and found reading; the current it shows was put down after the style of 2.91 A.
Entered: 120 A
